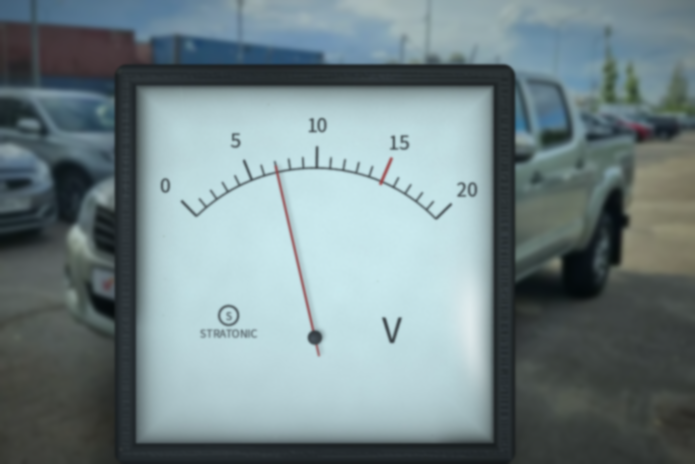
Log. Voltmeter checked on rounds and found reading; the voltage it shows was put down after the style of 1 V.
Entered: 7 V
